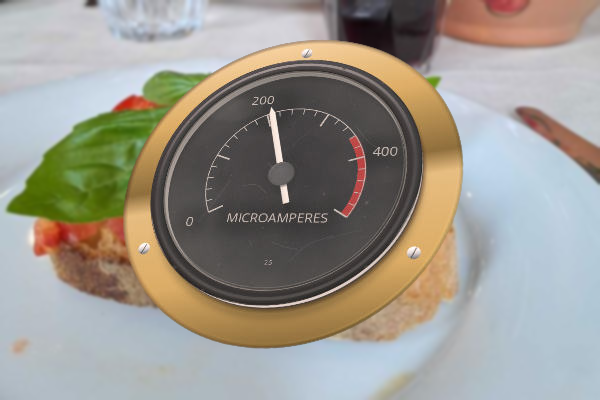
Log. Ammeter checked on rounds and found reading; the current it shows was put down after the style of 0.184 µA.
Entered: 210 µA
